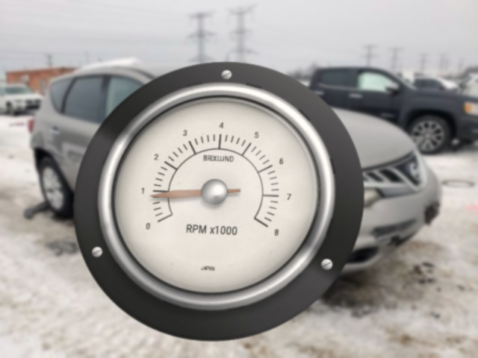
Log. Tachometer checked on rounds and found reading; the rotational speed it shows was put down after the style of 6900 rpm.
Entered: 800 rpm
